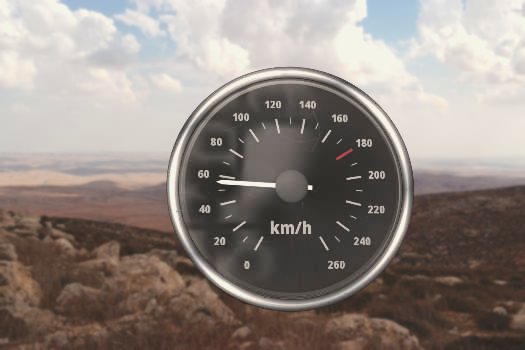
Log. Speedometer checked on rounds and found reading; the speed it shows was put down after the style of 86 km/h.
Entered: 55 km/h
